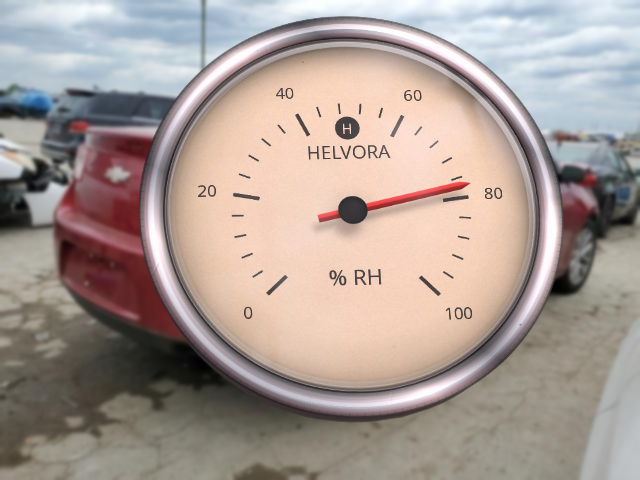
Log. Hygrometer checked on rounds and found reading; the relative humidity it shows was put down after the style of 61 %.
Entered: 78 %
